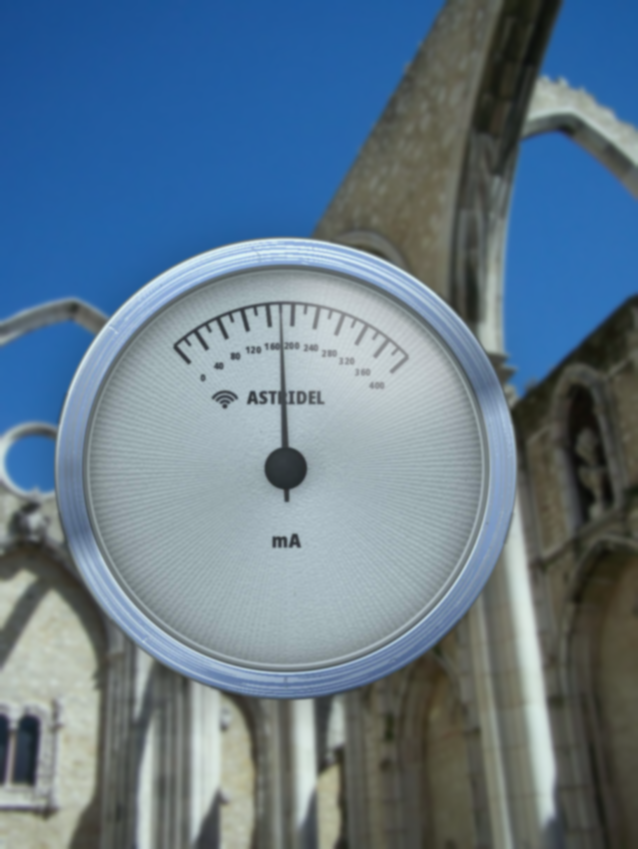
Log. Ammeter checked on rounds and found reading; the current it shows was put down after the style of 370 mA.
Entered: 180 mA
